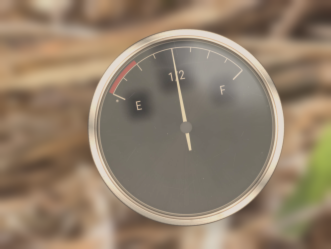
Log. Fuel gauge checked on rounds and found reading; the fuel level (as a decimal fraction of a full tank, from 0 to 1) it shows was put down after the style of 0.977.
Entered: 0.5
